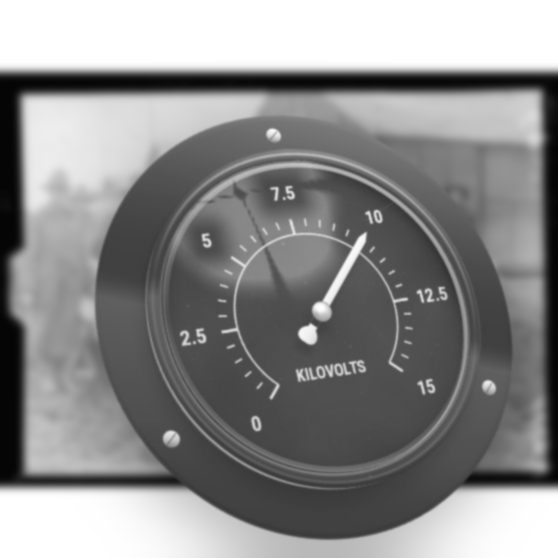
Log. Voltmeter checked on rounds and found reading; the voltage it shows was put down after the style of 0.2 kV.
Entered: 10 kV
